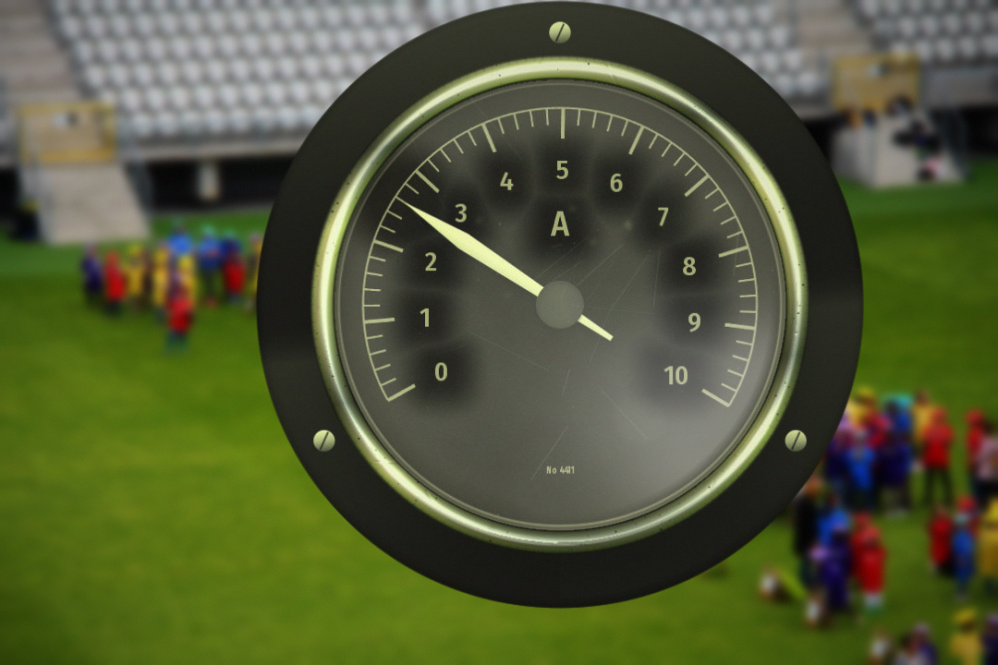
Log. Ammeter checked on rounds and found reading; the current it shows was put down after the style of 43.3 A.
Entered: 2.6 A
